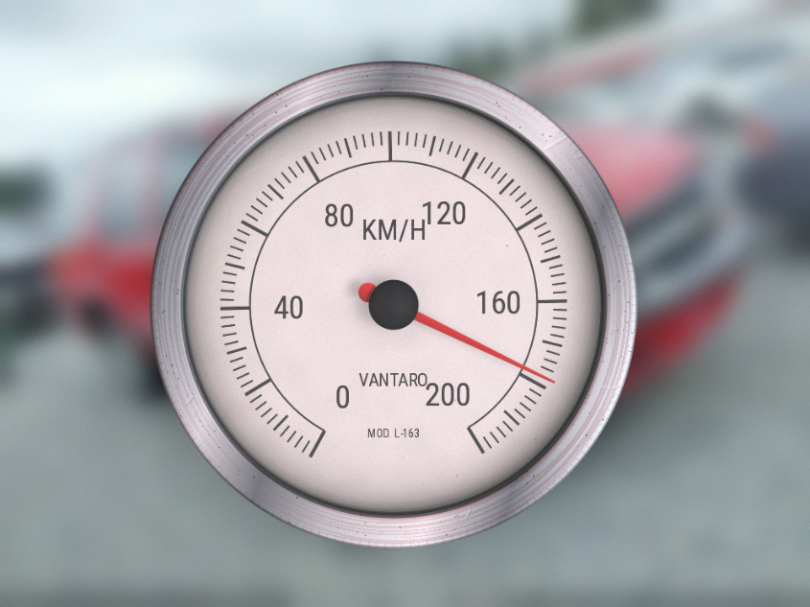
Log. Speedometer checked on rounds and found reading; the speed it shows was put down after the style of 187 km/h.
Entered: 178 km/h
